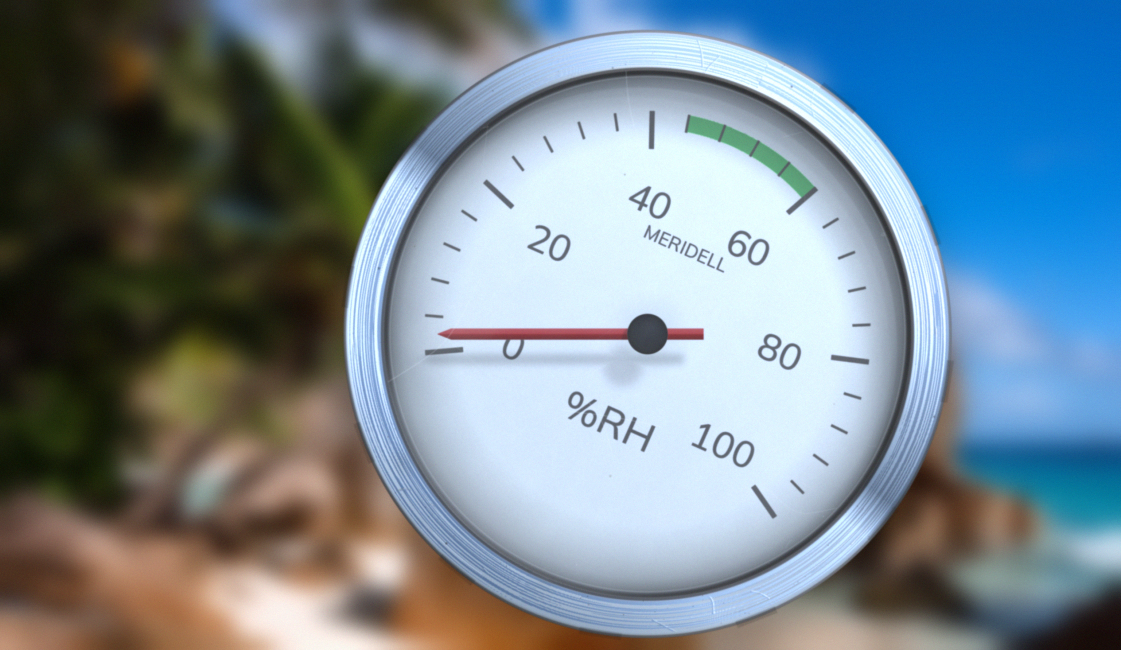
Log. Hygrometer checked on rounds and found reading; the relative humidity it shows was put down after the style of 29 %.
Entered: 2 %
